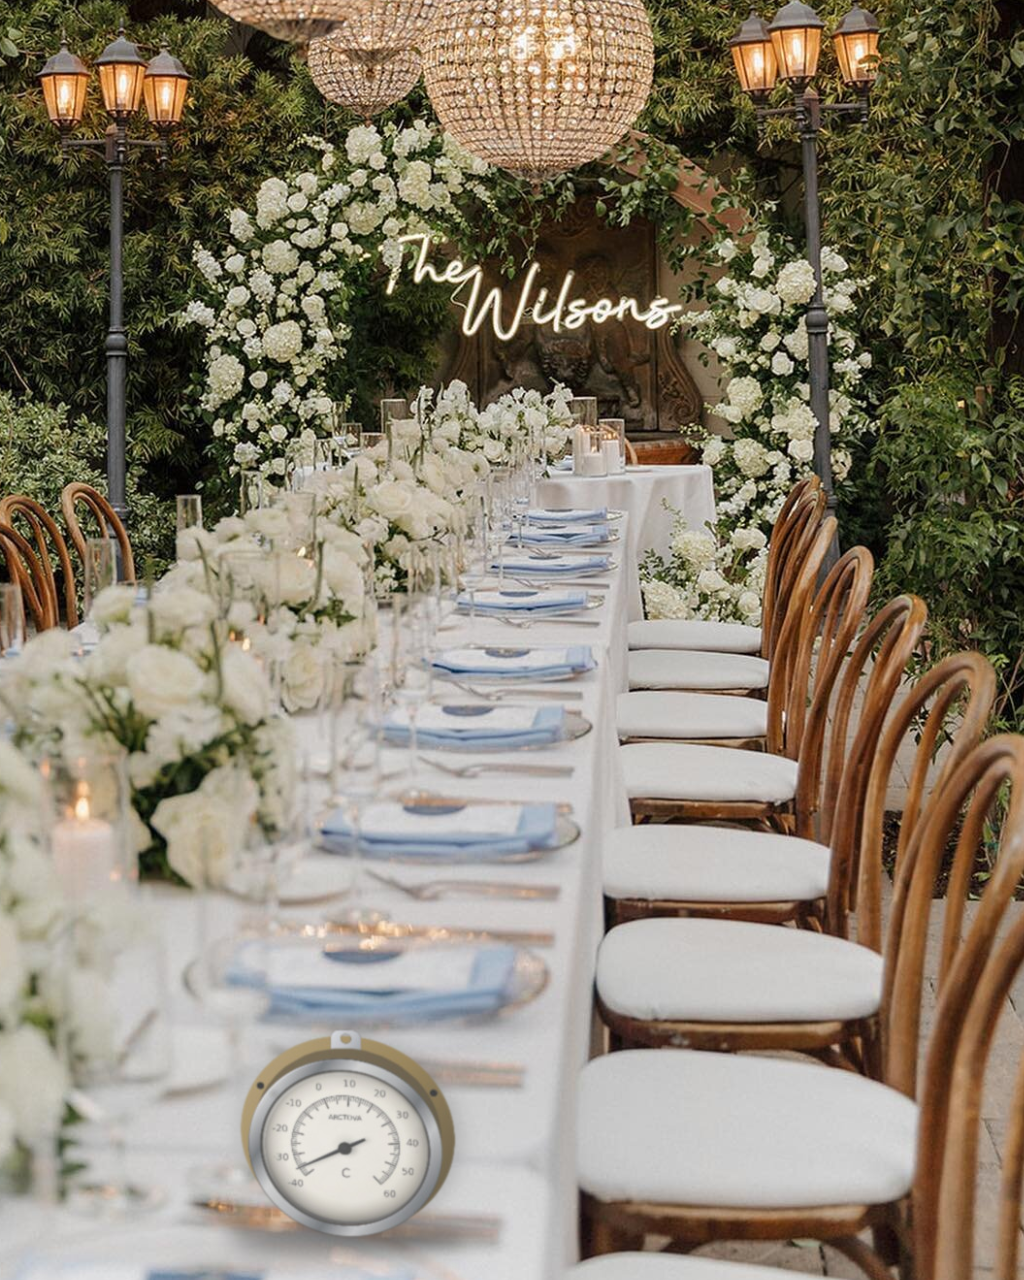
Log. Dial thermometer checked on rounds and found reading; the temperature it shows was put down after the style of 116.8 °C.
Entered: -35 °C
